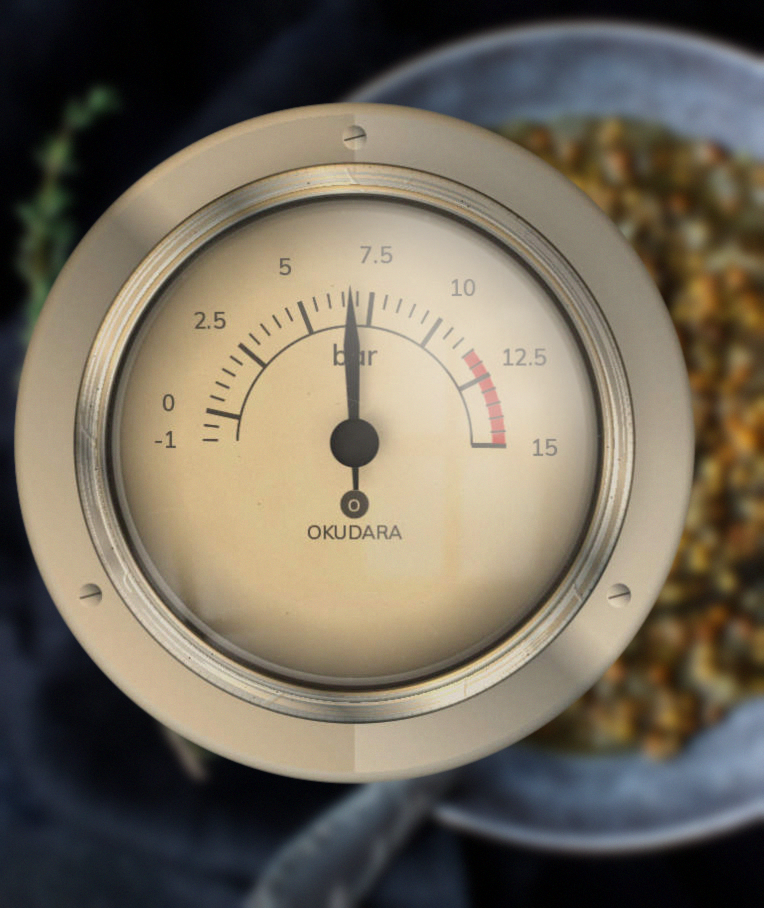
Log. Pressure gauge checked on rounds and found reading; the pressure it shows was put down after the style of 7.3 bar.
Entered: 6.75 bar
